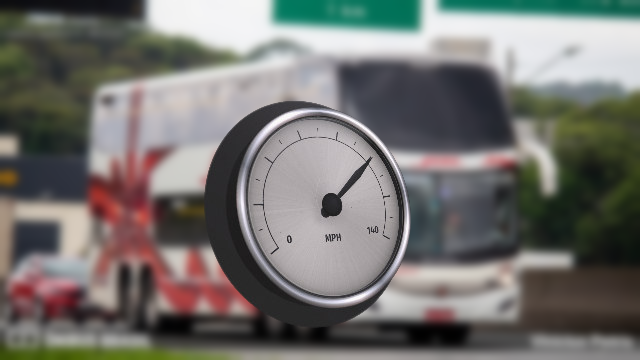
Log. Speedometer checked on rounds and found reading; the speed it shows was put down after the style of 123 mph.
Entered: 100 mph
